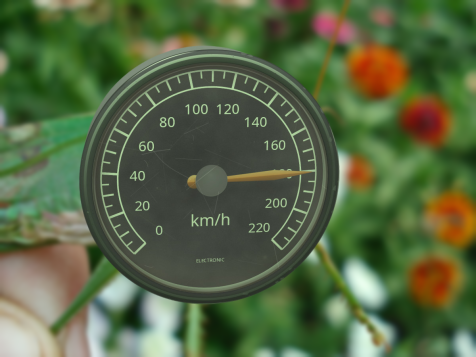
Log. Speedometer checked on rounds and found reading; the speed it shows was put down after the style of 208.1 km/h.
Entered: 180 km/h
